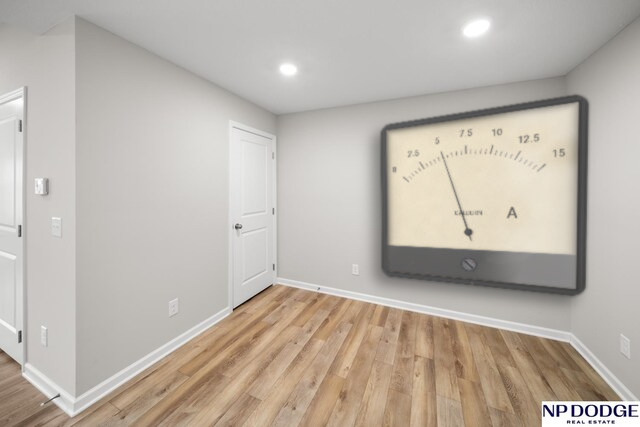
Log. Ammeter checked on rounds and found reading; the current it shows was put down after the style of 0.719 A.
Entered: 5 A
